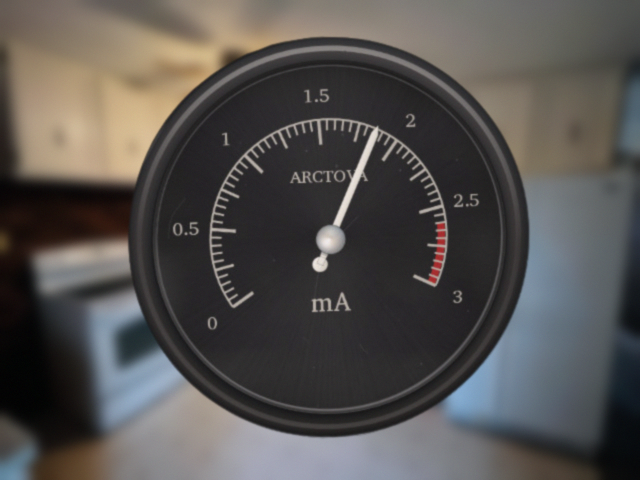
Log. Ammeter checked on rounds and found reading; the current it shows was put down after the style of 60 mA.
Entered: 1.85 mA
